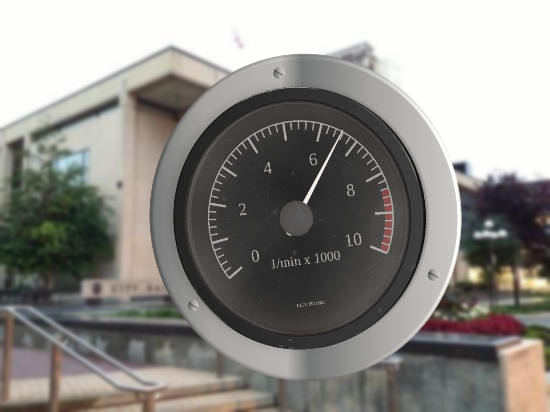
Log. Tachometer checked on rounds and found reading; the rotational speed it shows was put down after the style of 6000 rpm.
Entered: 6600 rpm
